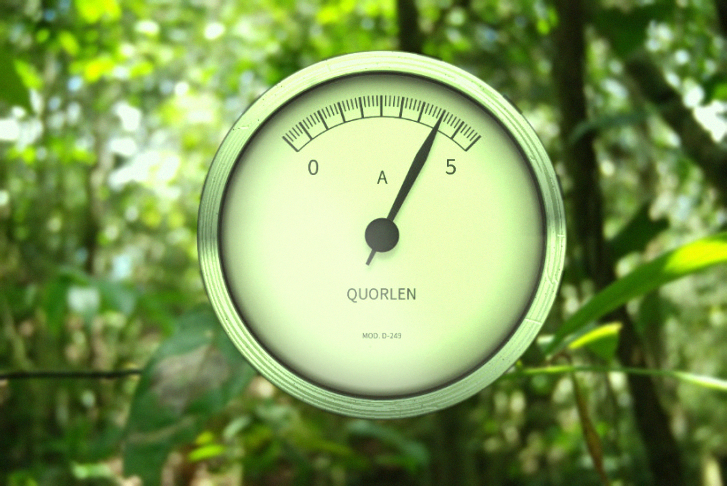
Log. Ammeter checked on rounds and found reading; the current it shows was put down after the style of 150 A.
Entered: 4 A
